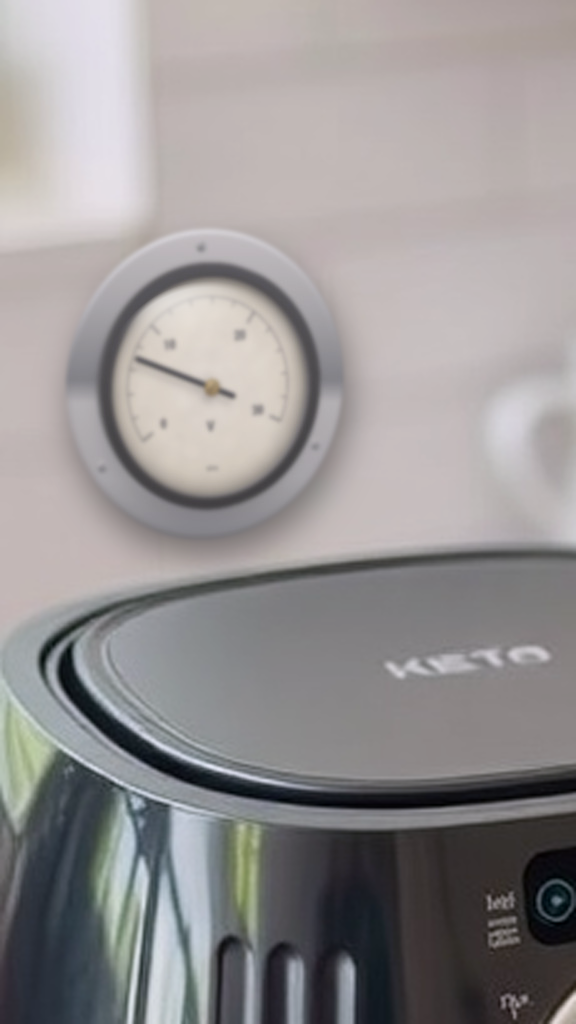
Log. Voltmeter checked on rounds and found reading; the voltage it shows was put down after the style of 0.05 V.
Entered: 7 V
